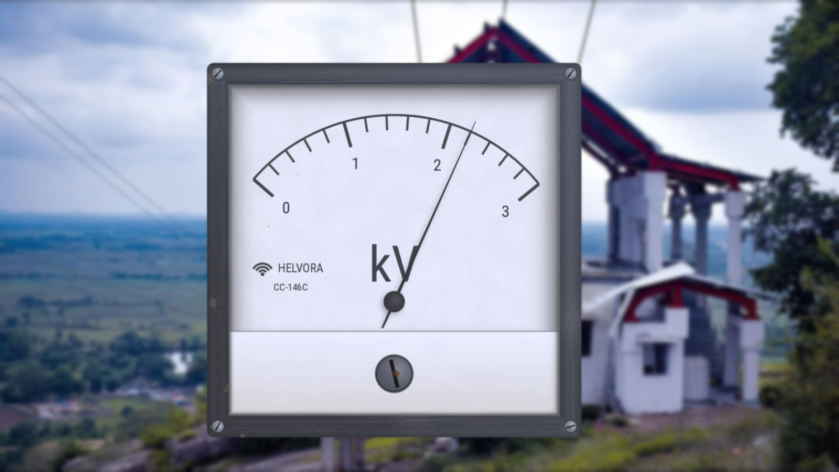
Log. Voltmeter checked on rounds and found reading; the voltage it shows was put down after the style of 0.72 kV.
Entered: 2.2 kV
